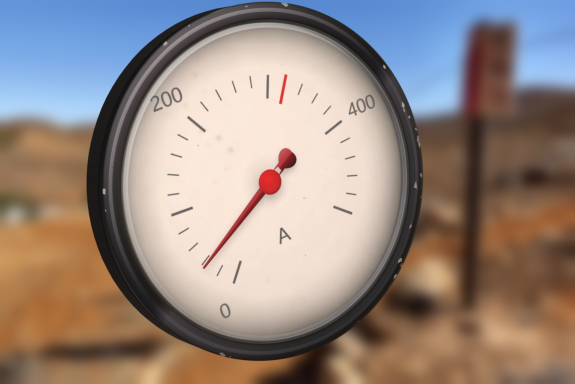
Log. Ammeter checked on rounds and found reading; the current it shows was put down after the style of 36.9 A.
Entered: 40 A
